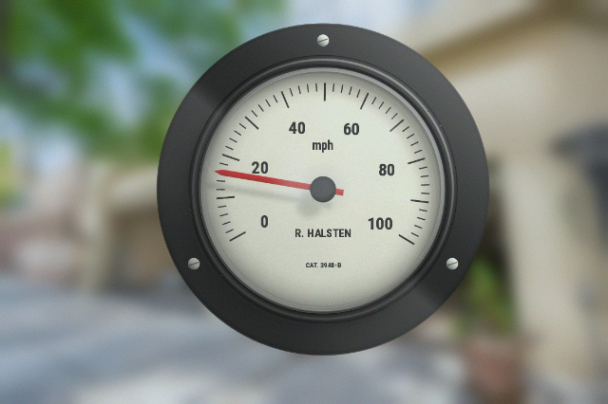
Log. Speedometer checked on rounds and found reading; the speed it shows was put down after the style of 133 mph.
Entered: 16 mph
